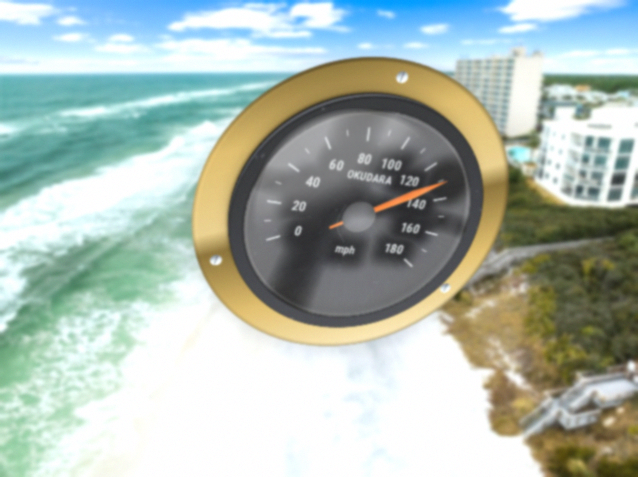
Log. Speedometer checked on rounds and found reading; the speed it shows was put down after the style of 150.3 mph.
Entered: 130 mph
